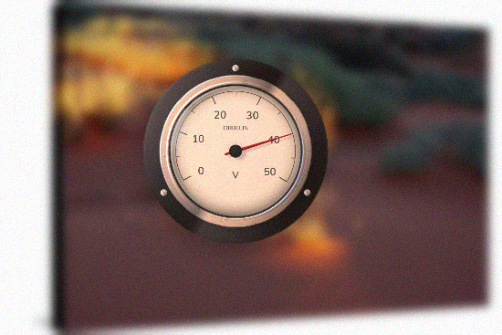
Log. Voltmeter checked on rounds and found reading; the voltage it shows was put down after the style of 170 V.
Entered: 40 V
